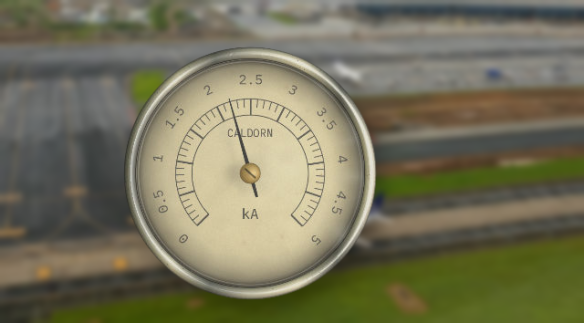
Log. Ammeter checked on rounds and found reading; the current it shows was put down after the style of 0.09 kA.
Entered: 2.2 kA
